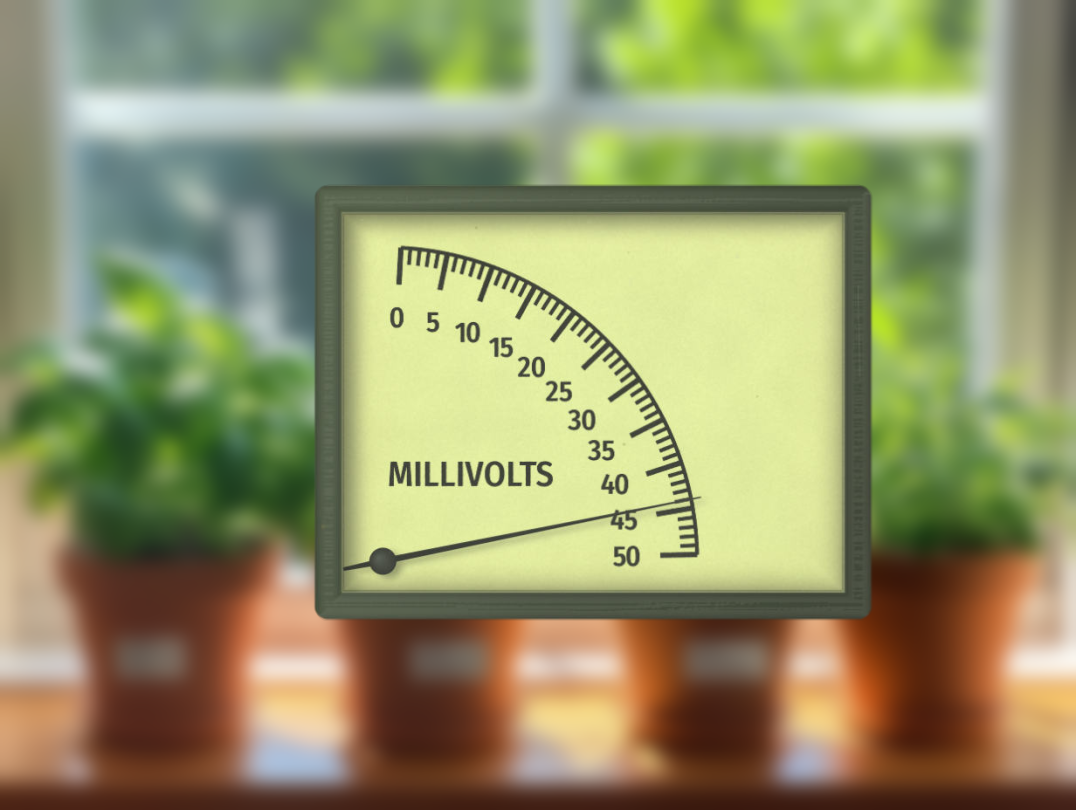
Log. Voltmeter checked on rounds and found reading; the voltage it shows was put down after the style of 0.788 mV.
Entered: 44 mV
